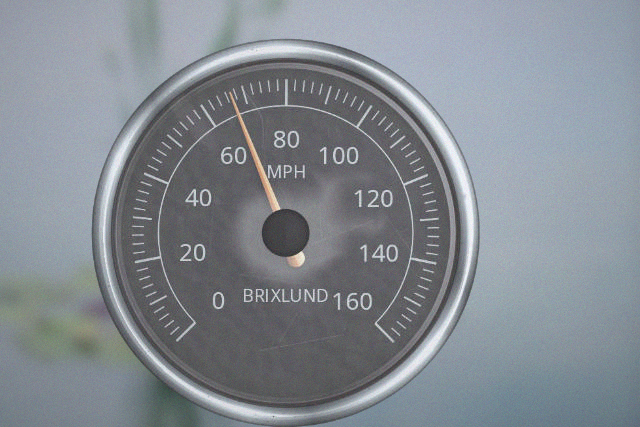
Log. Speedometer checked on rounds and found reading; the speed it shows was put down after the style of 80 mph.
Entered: 67 mph
